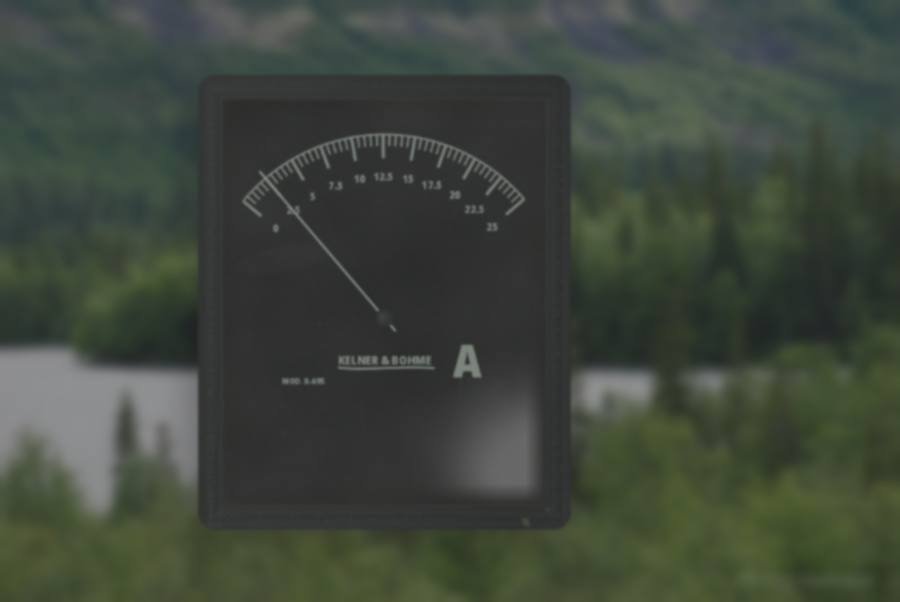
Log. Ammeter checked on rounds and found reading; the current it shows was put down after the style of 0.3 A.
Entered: 2.5 A
